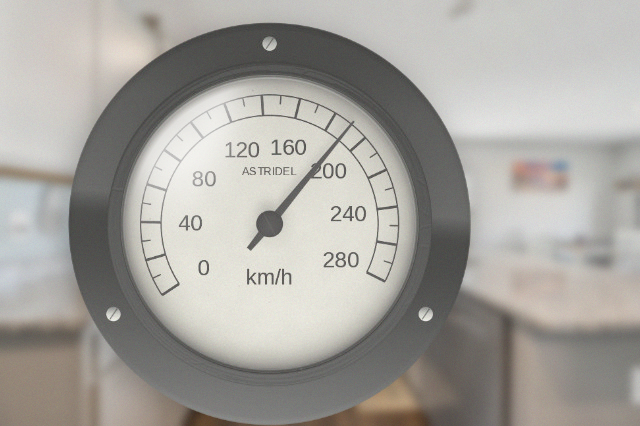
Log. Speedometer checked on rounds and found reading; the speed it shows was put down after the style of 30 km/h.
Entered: 190 km/h
